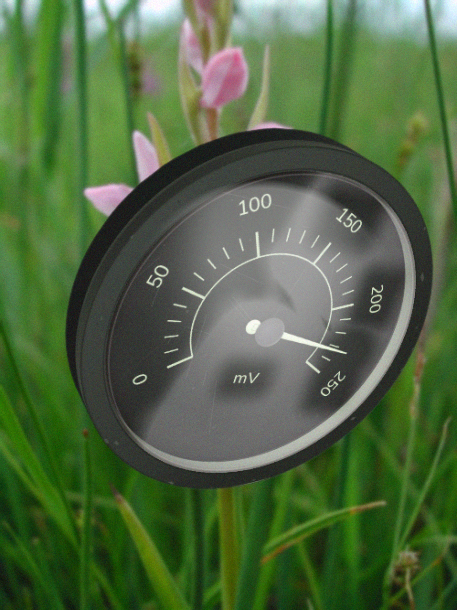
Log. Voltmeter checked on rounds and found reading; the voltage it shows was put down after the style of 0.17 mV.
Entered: 230 mV
